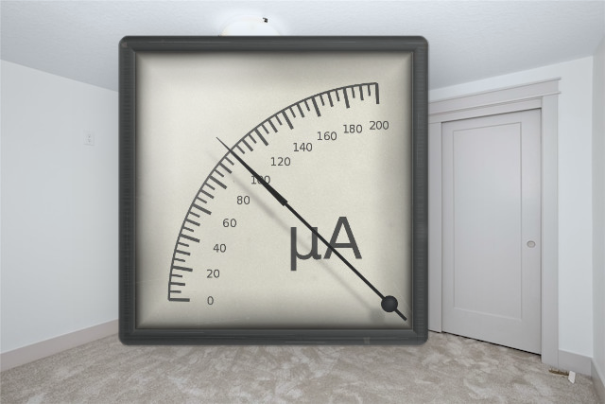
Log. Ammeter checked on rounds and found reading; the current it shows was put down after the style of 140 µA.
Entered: 100 µA
